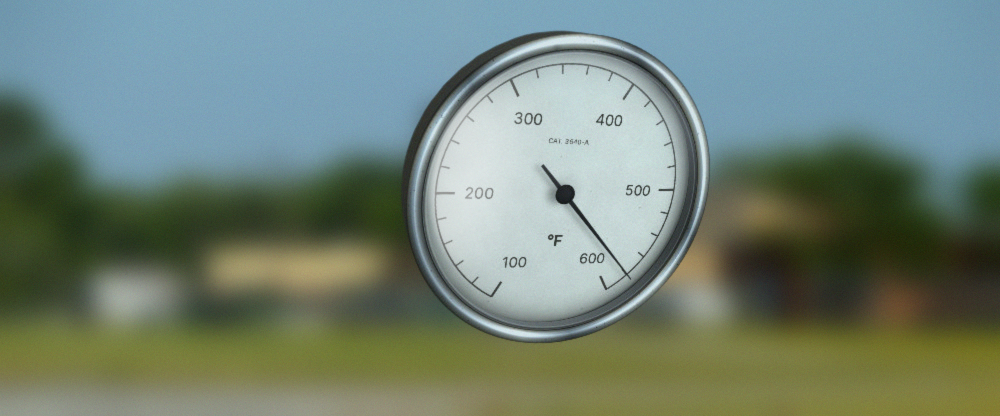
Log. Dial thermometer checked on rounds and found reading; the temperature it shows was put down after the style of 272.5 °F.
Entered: 580 °F
